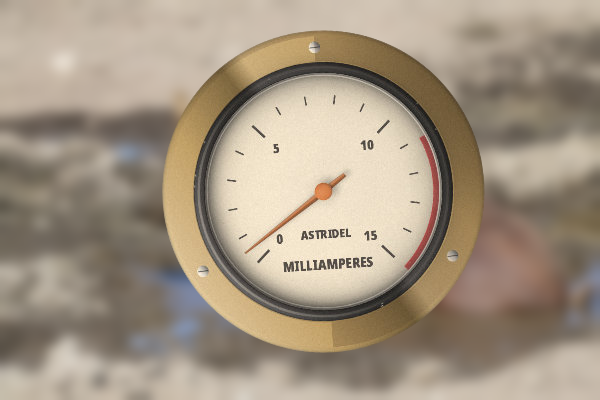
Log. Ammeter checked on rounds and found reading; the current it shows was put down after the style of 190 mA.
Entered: 0.5 mA
